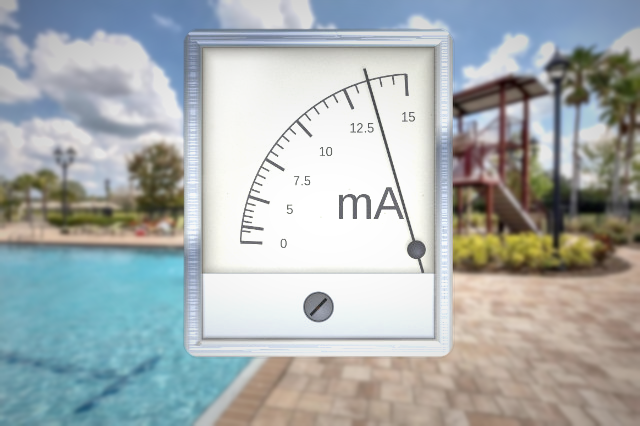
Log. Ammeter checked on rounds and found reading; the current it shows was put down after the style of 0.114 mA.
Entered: 13.5 mA
